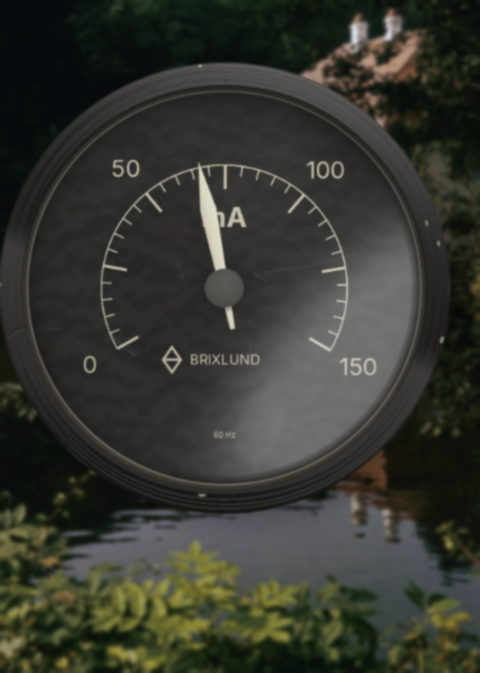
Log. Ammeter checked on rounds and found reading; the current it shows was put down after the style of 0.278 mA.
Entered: 67.5 mA
